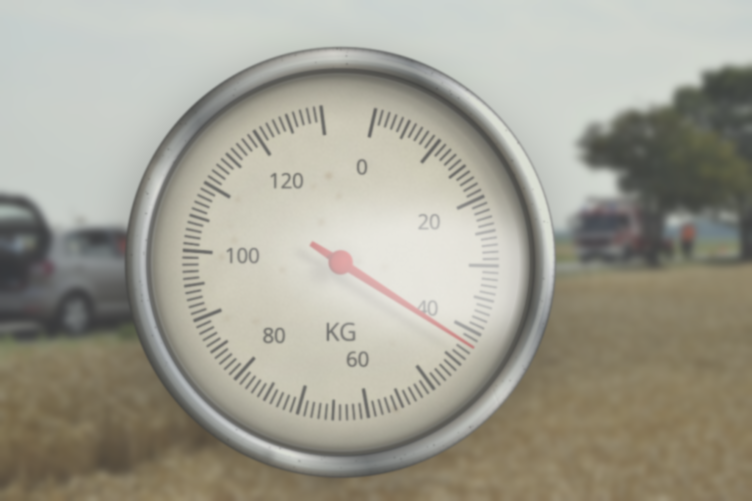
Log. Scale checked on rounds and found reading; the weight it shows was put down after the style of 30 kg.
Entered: 42 kg
